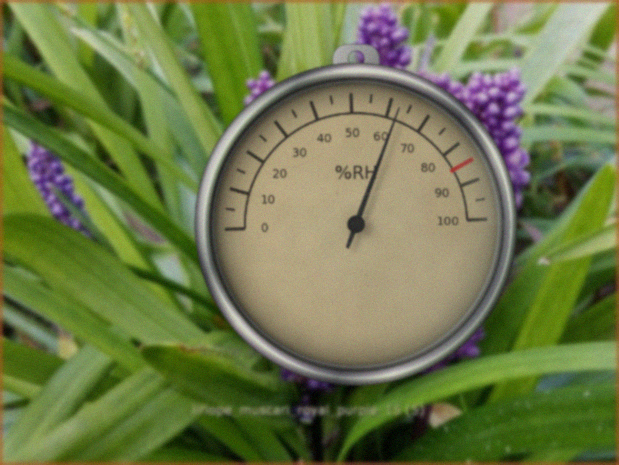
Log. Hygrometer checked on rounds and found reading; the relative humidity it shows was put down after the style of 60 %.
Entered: 62.5 %
